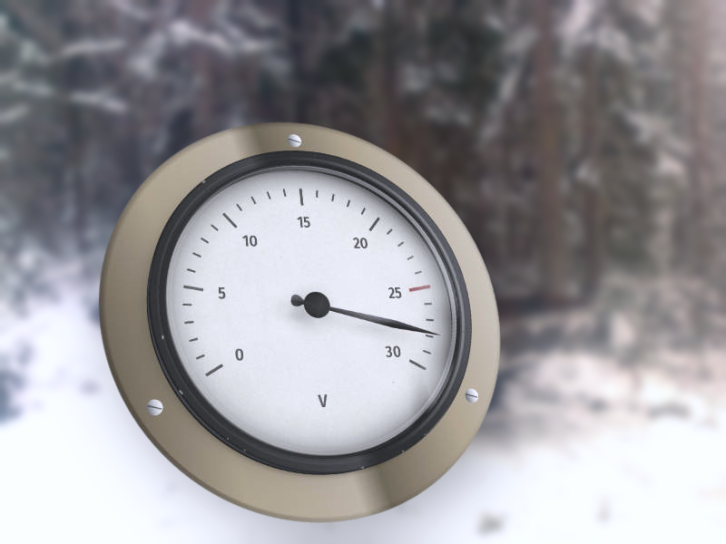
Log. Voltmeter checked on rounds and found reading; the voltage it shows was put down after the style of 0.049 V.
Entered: 28 V
